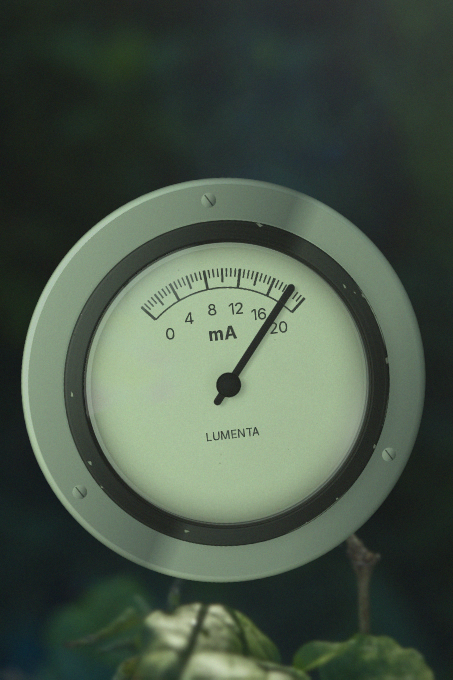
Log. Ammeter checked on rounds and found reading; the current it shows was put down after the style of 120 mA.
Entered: 18 mA
